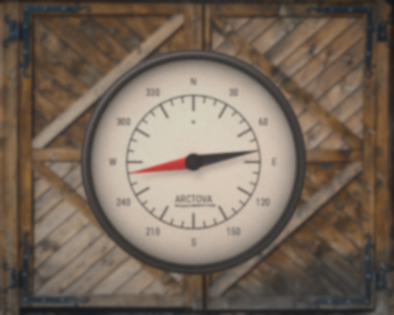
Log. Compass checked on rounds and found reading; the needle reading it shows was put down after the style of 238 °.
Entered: 260 °
